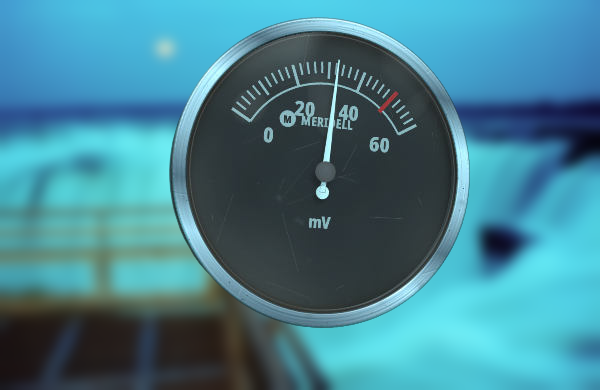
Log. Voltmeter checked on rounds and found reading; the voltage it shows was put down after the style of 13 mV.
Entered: 32 mV
